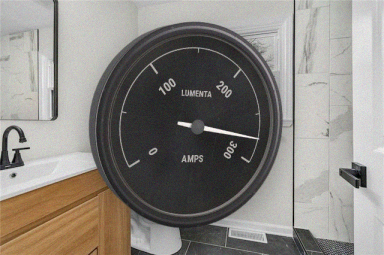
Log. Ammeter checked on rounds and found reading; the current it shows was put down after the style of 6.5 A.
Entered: 275 A
